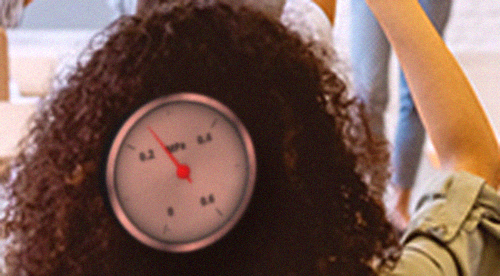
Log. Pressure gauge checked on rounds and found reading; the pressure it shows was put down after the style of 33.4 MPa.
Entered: 0.25 MPa
